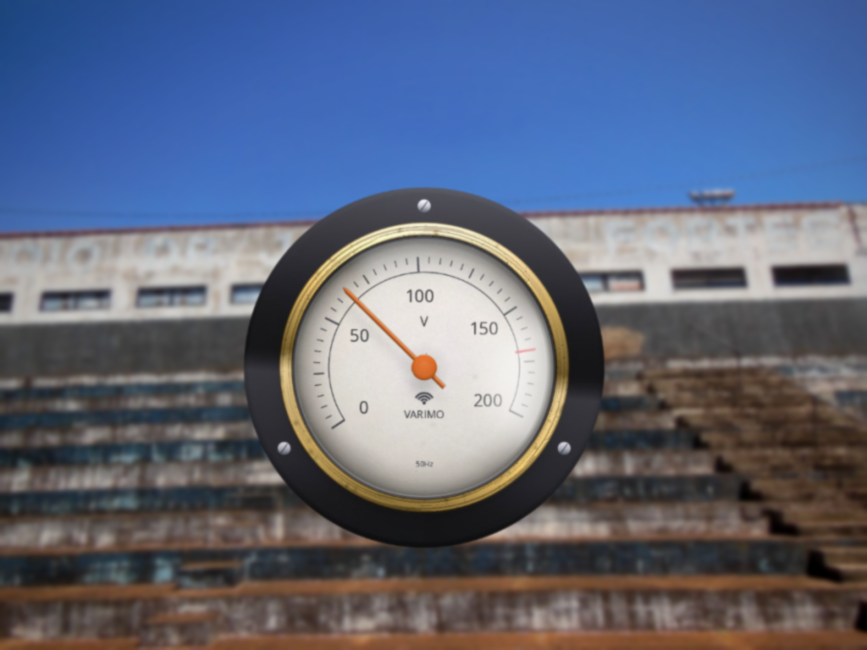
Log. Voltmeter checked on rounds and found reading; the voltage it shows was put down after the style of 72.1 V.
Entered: 65 V
